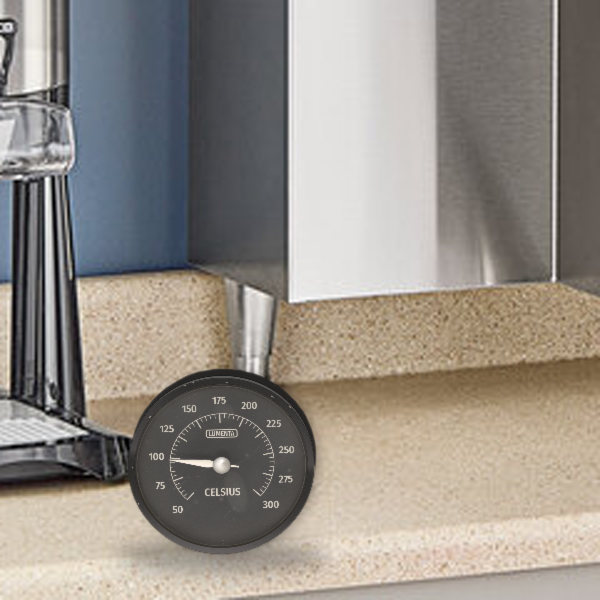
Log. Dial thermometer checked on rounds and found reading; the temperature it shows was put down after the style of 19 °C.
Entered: 100 °C
